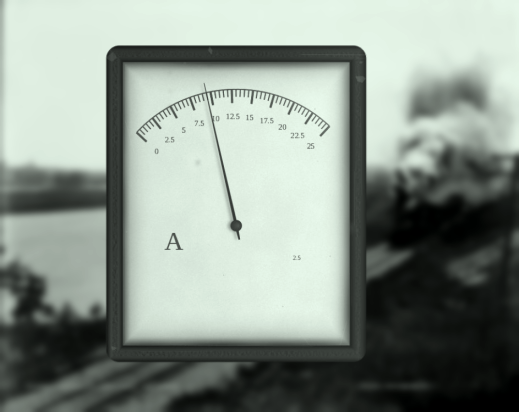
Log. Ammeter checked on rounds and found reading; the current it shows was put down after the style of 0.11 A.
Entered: 9.5 A
